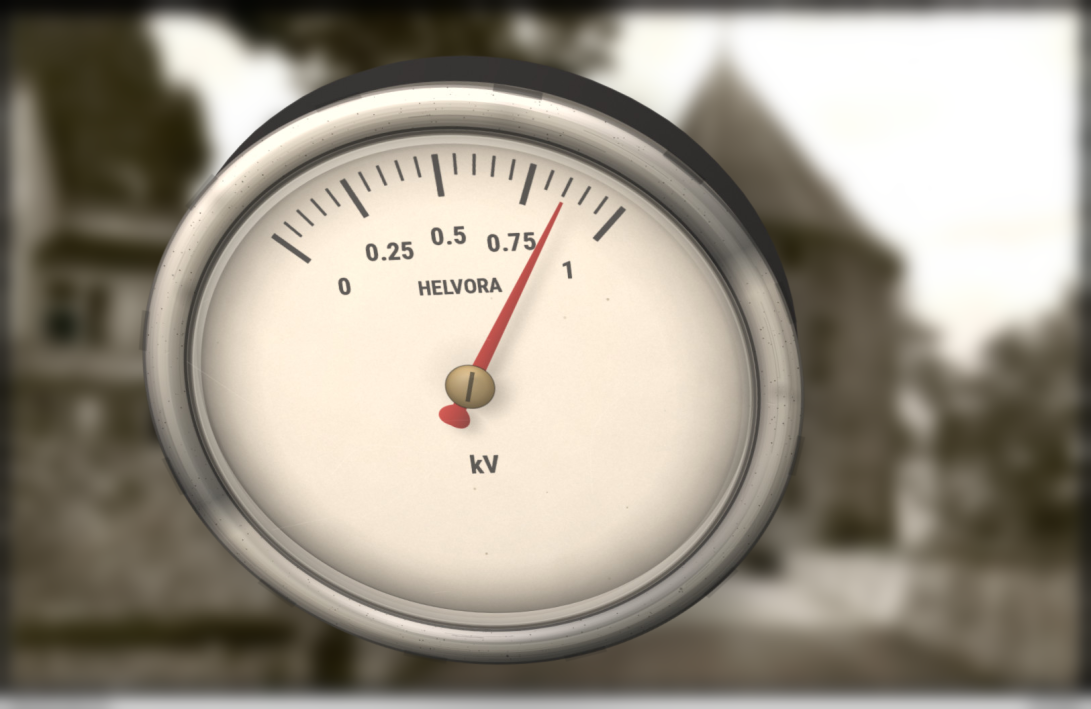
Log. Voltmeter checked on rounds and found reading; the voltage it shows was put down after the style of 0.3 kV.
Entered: 0.85 kV
